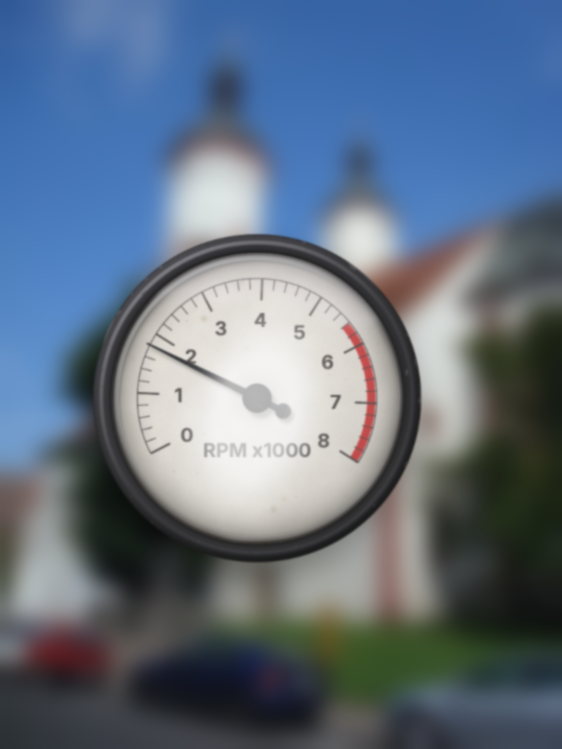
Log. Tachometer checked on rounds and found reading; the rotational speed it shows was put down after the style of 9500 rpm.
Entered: 1800 rpm
